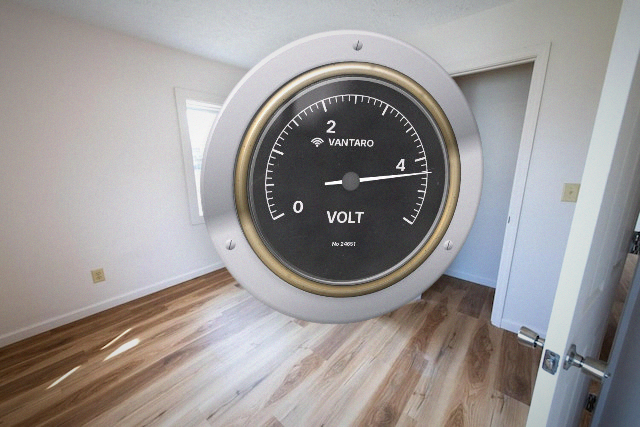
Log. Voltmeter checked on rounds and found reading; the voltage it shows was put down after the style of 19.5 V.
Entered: 4.2 V
